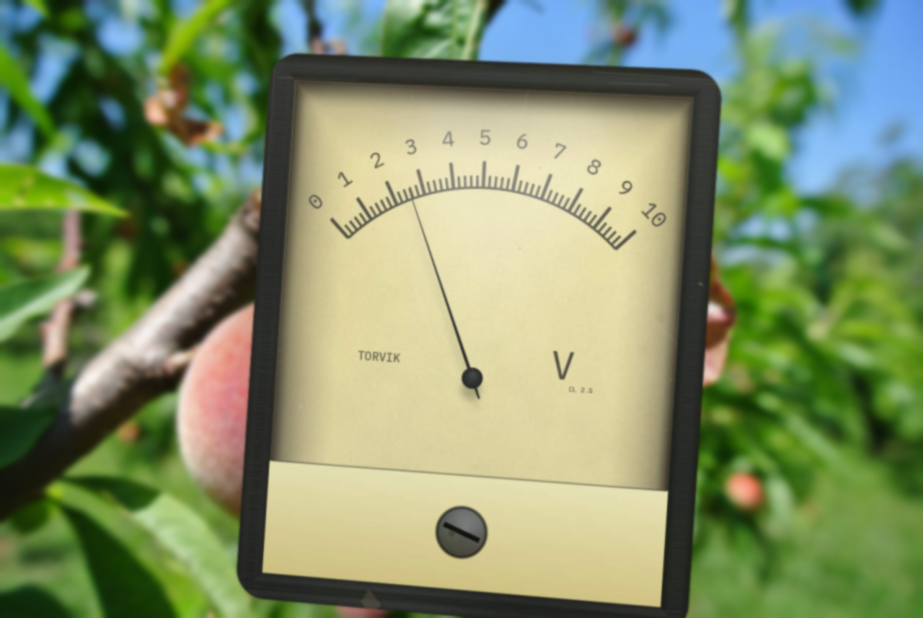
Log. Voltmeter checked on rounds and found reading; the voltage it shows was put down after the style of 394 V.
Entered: 2.6 V
